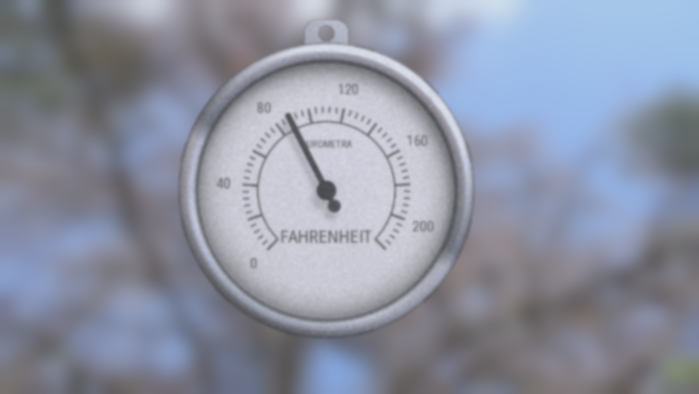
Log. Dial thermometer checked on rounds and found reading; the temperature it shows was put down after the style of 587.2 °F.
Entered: 88 °F
